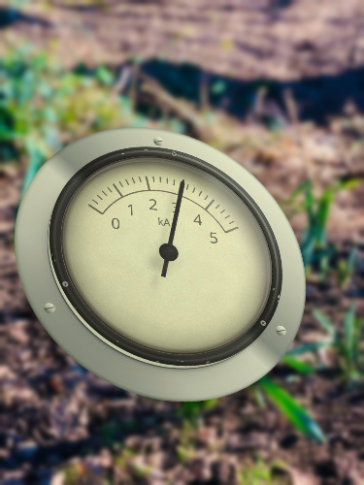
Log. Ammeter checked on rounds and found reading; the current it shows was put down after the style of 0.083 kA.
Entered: 3 kA
